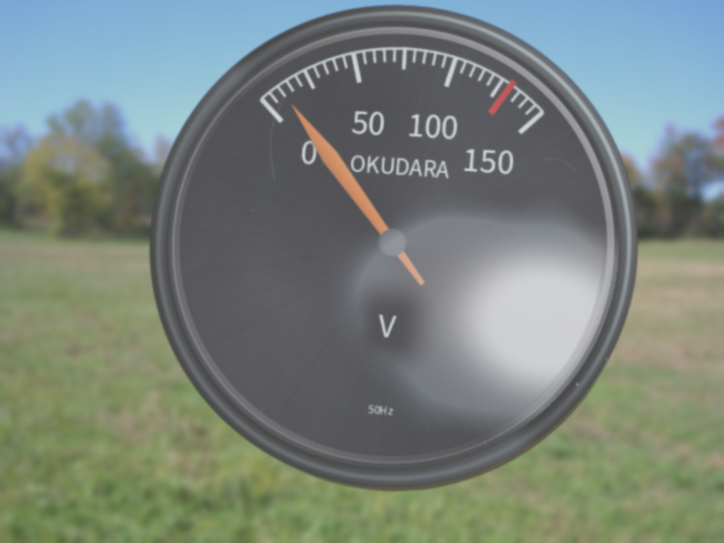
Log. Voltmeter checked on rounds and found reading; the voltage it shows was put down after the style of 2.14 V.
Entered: 10 V
